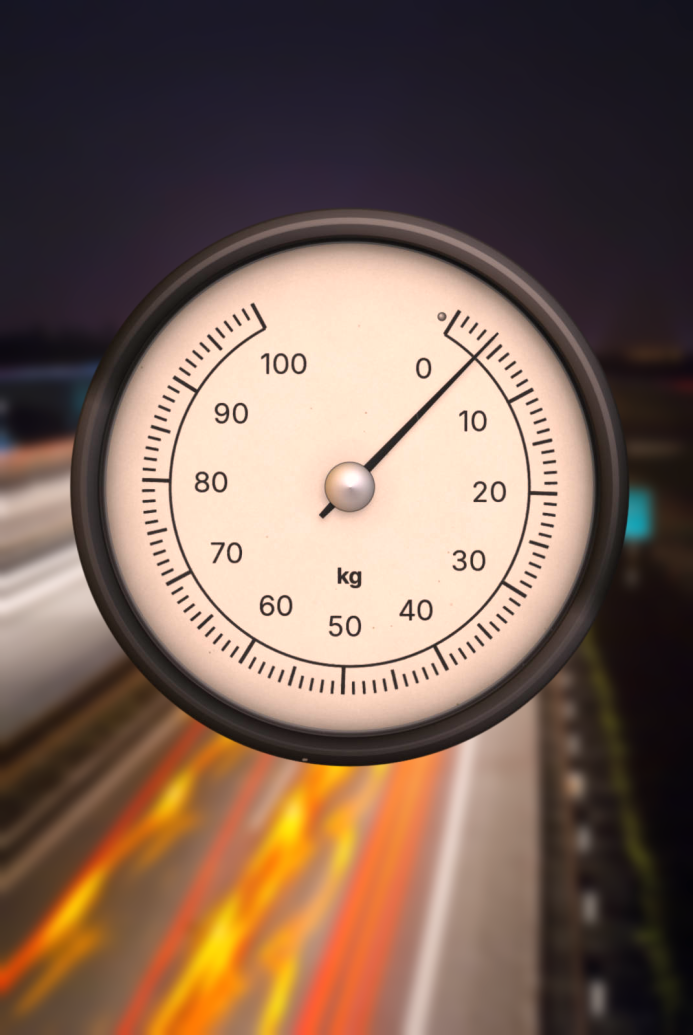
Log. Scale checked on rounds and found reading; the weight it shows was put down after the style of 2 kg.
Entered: 4 kg
